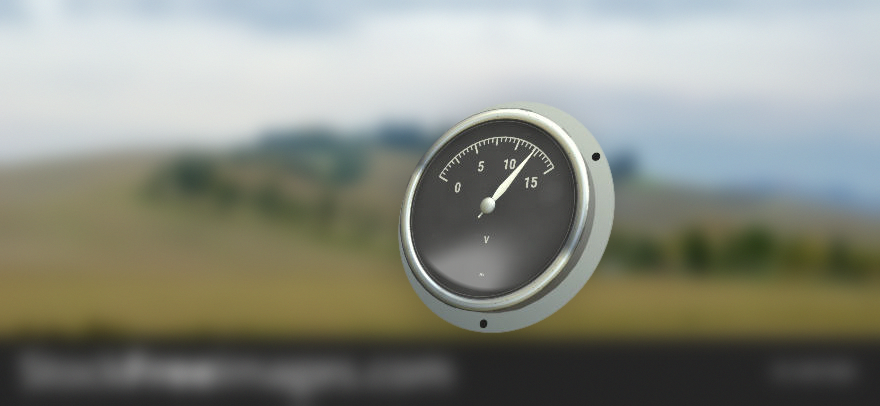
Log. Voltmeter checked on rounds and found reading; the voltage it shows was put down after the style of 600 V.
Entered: 12.5 V
